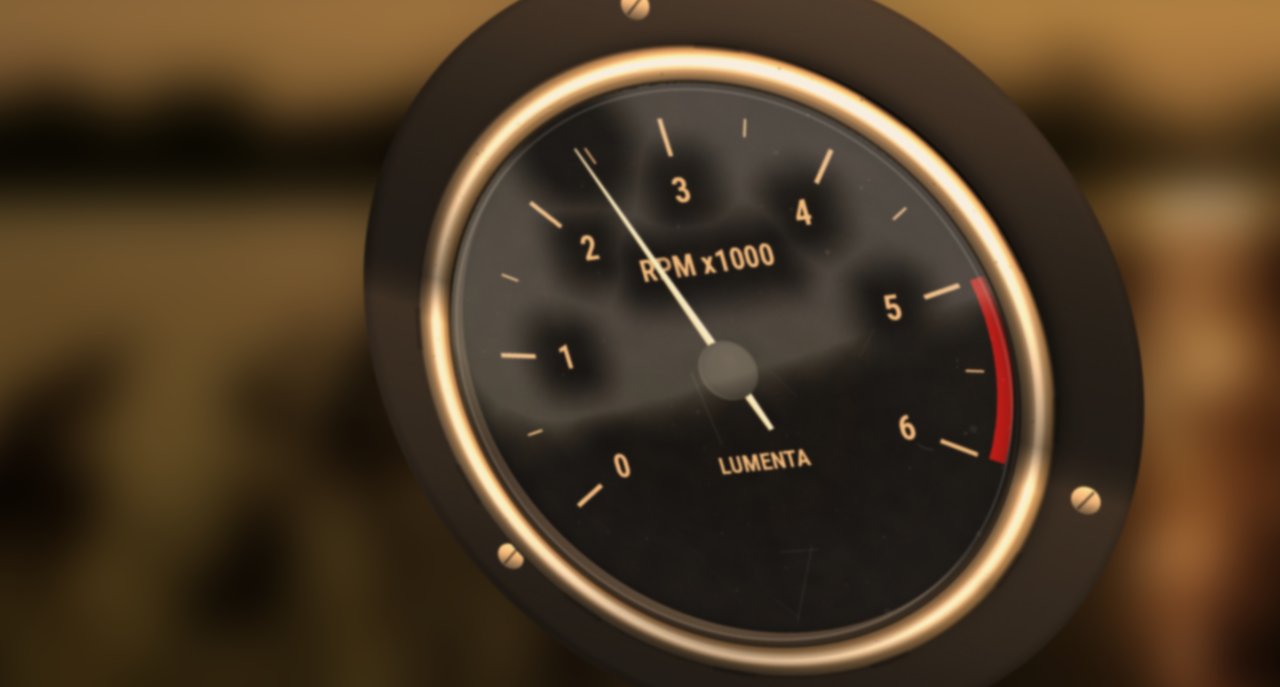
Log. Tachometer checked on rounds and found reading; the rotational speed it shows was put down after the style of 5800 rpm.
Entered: 2500 rpm
